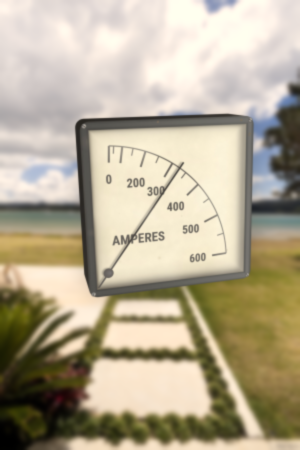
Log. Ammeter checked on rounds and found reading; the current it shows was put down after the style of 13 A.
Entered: 325 A
